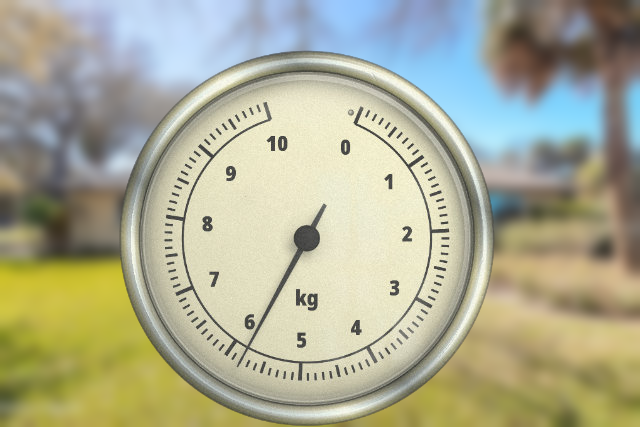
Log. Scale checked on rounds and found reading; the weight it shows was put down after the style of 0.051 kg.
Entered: 5.8 kg
